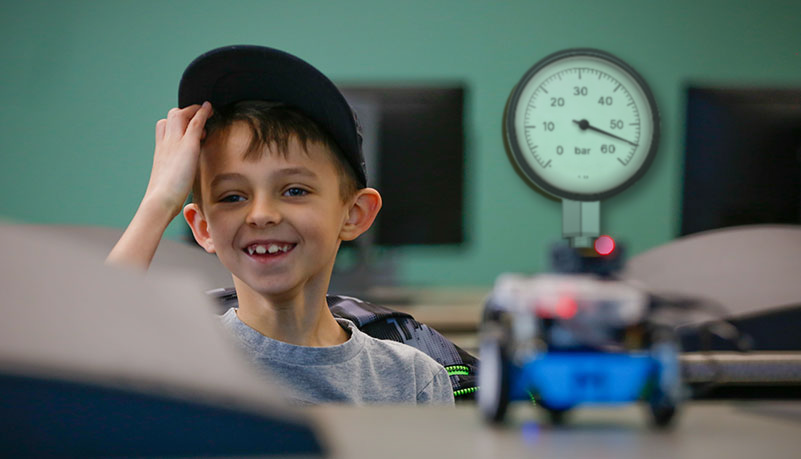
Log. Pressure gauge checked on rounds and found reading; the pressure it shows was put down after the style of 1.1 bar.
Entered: 55 bar
